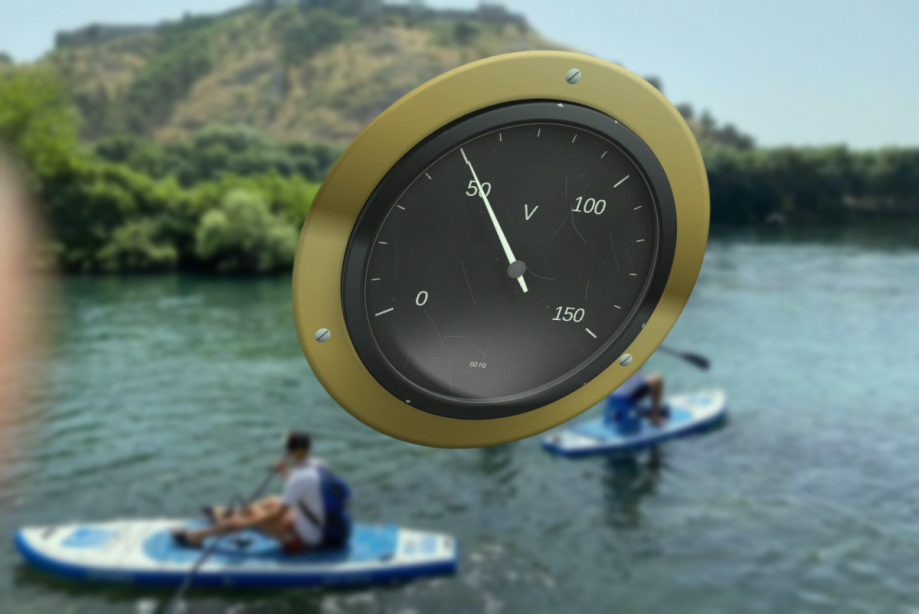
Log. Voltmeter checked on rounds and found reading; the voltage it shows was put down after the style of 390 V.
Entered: 50 V
